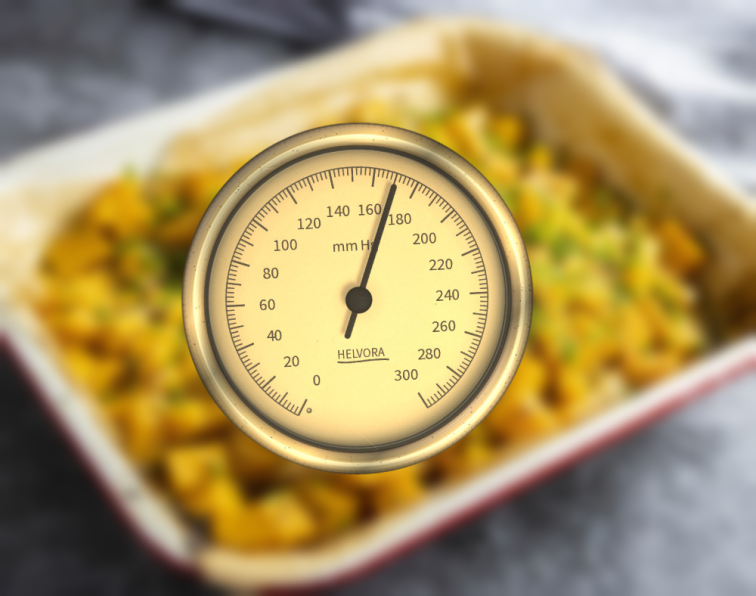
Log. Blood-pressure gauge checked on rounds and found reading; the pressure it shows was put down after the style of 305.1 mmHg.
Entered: 170 mmHg
